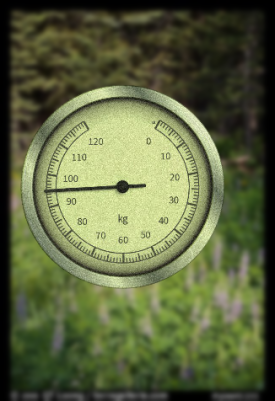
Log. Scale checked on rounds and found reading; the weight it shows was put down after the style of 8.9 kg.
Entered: 95 kg
